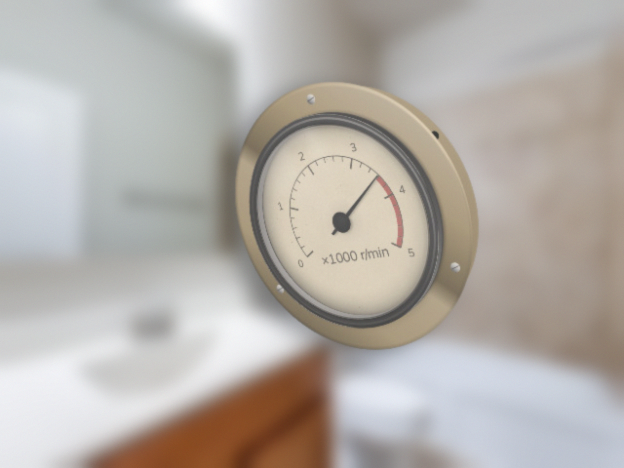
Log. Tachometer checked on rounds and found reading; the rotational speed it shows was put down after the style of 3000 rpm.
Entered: 3600 rpm
